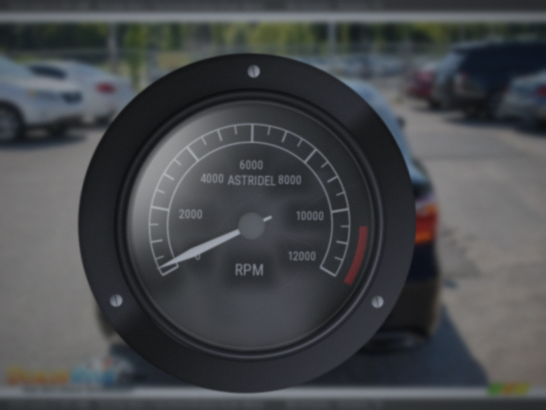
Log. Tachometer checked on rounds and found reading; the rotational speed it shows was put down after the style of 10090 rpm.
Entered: 250 rpm
